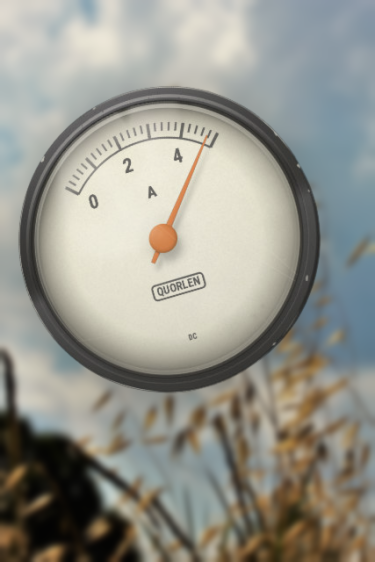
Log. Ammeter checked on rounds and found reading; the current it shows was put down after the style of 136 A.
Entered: 4.8 A
